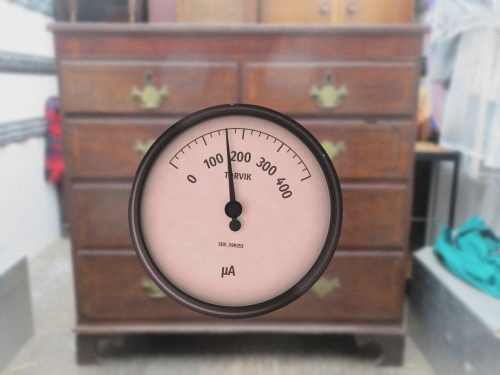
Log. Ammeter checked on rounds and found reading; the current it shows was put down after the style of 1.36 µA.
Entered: 160 µA
